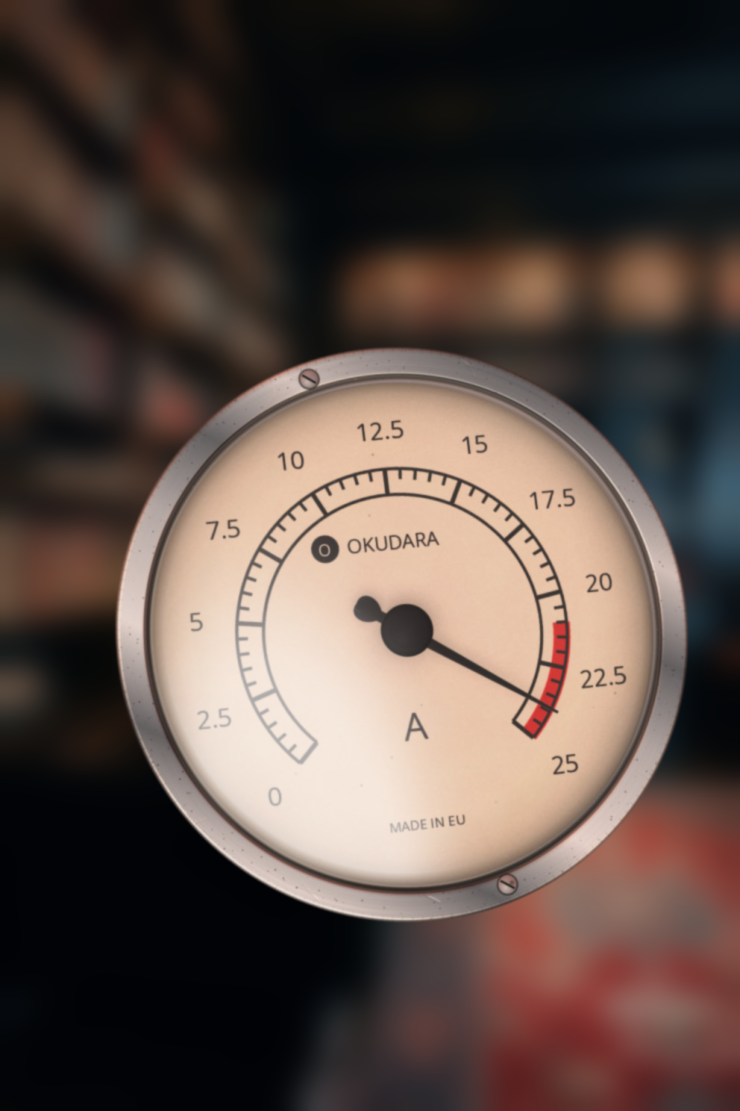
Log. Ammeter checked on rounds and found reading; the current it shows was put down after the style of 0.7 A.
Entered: 24 A
